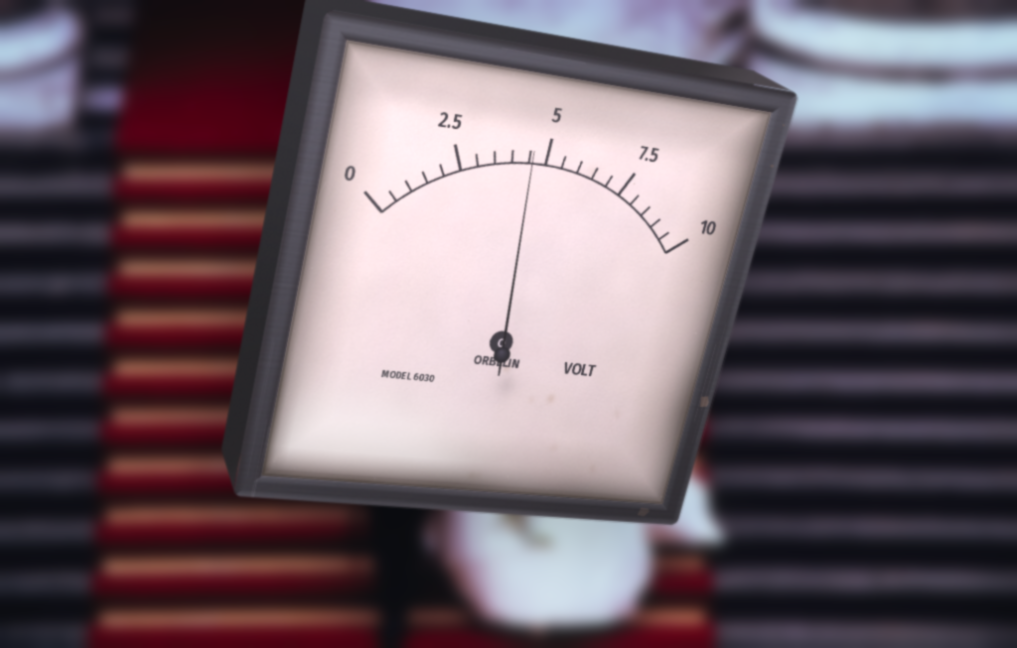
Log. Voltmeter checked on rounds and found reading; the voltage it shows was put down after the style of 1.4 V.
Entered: 4.5 V
